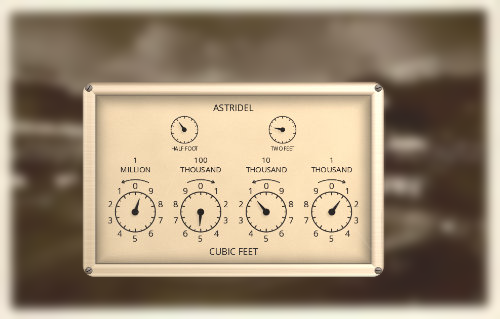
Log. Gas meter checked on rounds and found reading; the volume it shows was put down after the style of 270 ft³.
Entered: 951100 ft³
